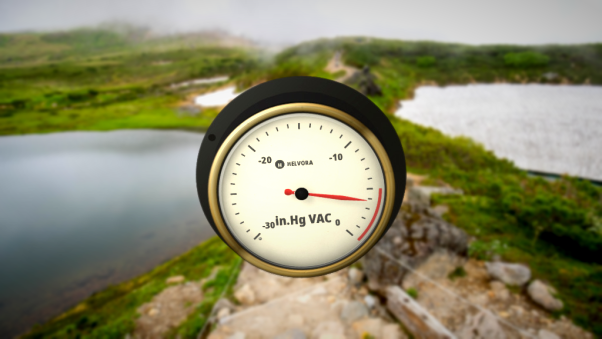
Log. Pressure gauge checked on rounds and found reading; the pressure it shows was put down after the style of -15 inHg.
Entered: -4 inHg
